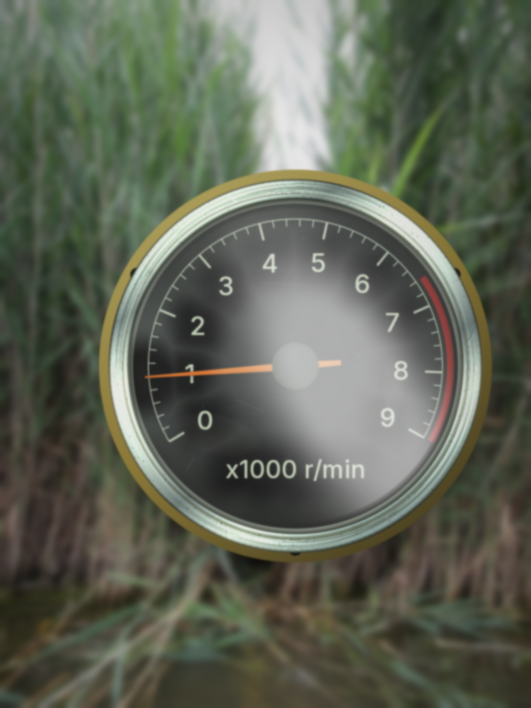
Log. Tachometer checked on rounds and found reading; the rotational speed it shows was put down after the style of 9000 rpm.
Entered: 1000 rpm
